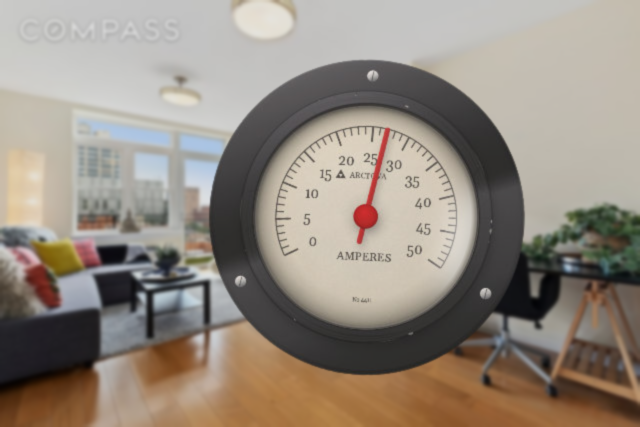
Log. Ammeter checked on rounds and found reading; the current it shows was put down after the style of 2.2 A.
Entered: 27 A
